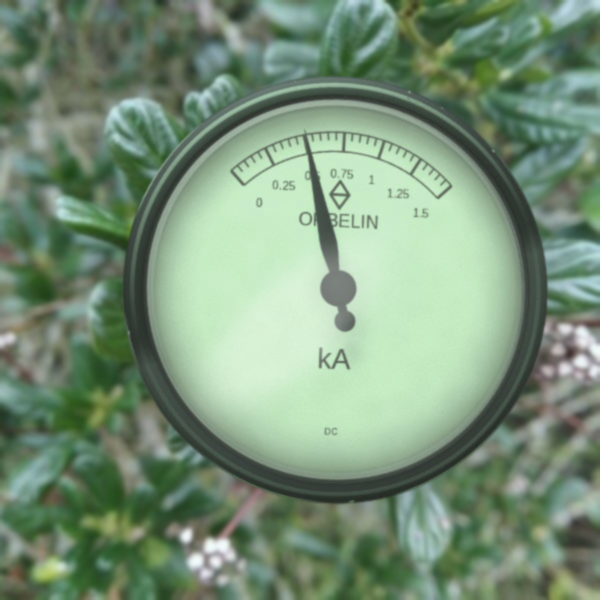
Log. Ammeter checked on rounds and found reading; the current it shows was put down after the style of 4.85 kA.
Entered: 0.5 kA
